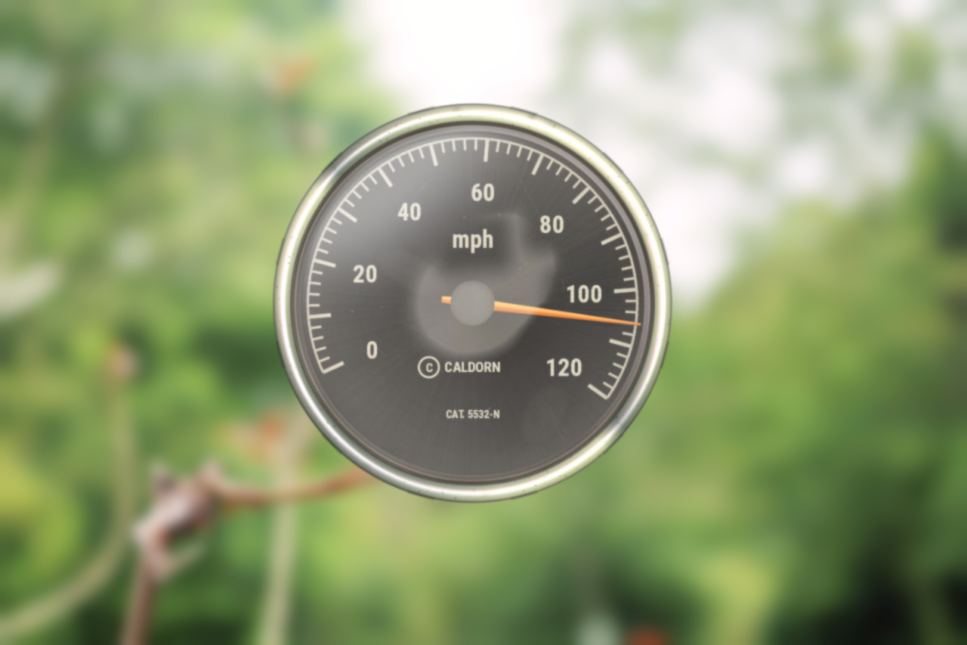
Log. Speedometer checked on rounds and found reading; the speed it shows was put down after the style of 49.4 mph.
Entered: 106 mph
